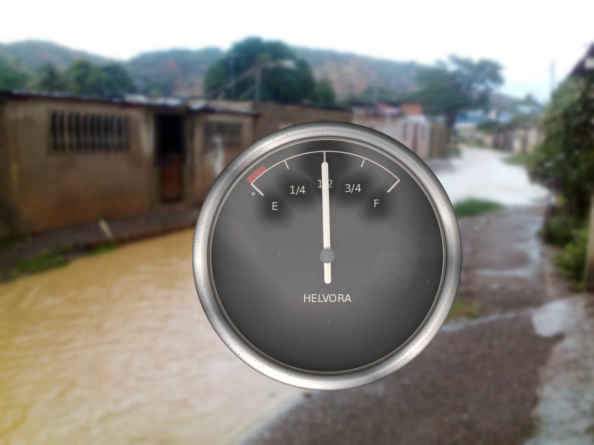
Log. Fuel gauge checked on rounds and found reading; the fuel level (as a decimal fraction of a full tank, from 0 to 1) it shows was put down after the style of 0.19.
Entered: 0.5
